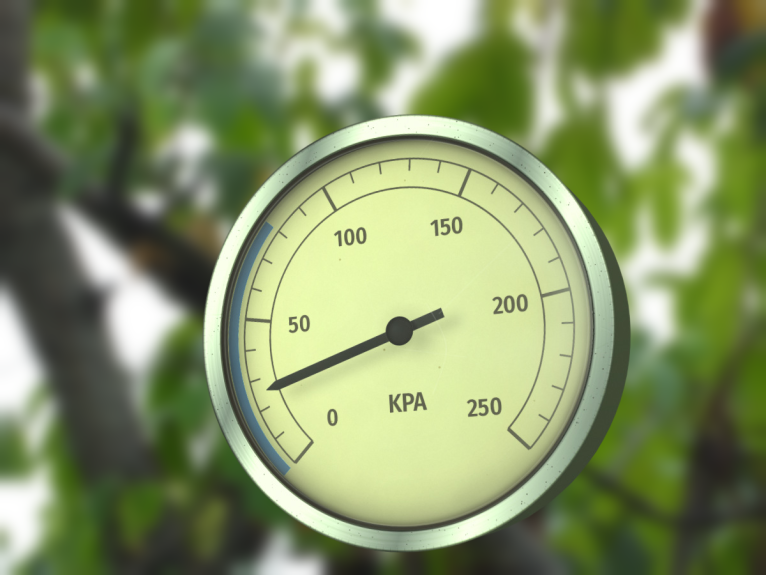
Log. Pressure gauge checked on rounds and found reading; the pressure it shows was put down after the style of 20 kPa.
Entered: 25 kPa
